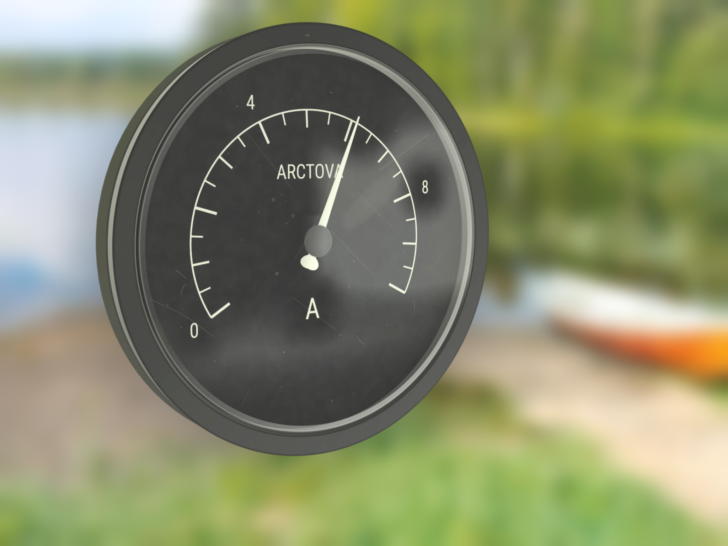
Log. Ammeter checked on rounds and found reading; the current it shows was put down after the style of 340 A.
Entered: 6 A
